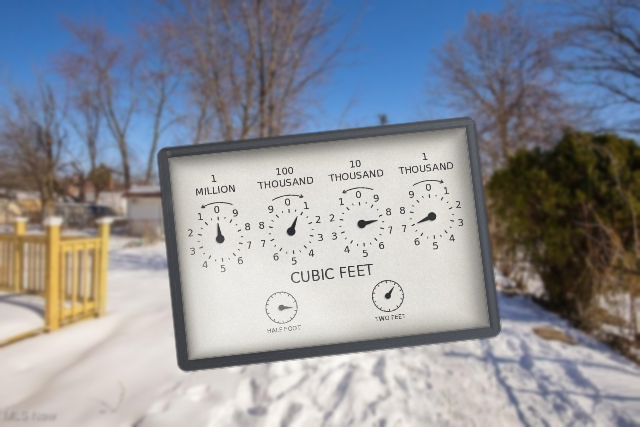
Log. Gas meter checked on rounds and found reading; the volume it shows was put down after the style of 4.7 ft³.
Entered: 7700 ft³
